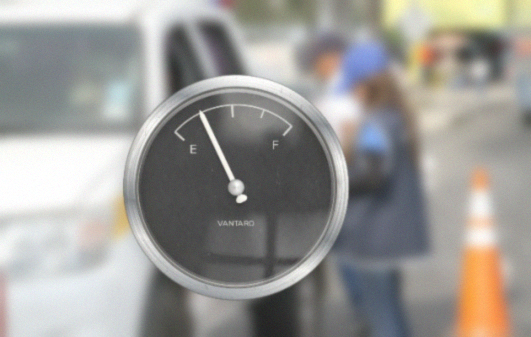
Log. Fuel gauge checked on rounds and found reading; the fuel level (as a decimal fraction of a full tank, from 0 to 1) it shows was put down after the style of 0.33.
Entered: 0.25
